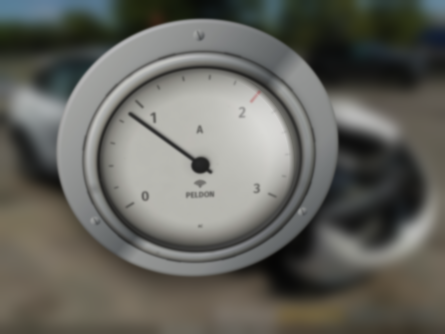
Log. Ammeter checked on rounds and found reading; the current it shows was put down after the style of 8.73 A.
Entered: 0.9 A
